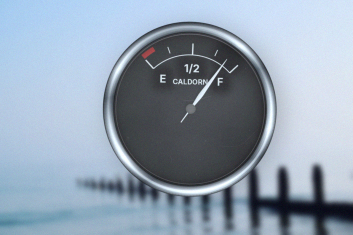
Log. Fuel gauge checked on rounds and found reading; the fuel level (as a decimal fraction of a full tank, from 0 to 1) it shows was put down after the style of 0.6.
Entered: 0.875
